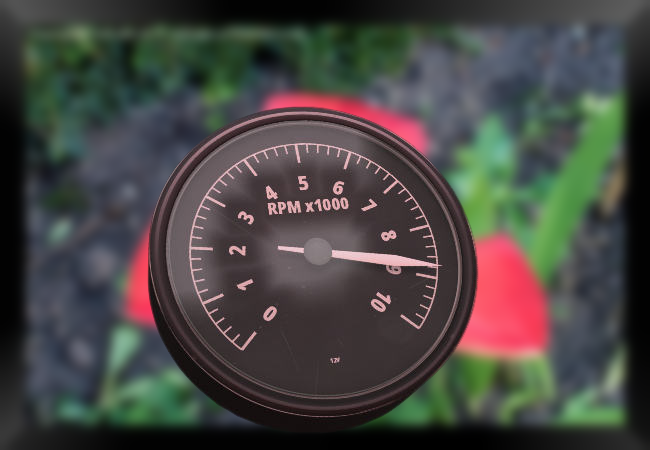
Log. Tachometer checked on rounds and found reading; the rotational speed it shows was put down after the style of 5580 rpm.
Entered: 8800 rpm
